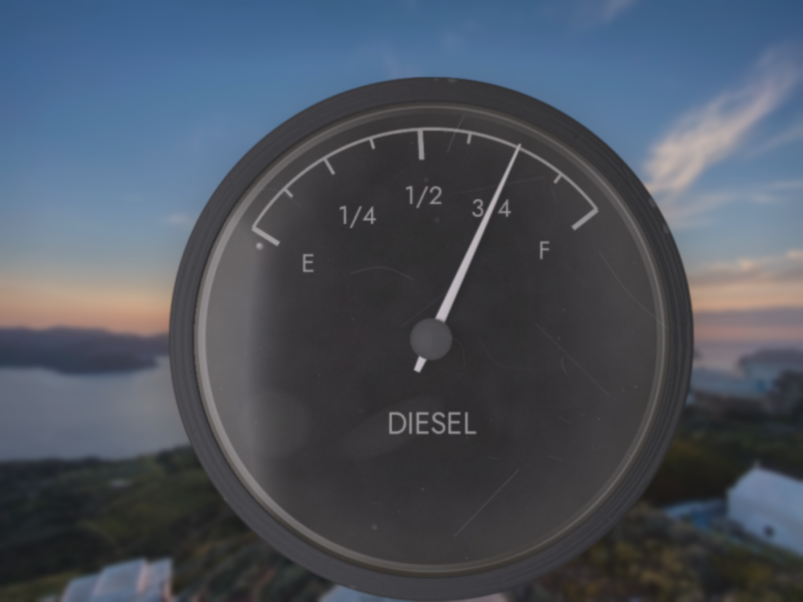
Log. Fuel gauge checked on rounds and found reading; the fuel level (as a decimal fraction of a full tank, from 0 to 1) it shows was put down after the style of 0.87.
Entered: 0.75
